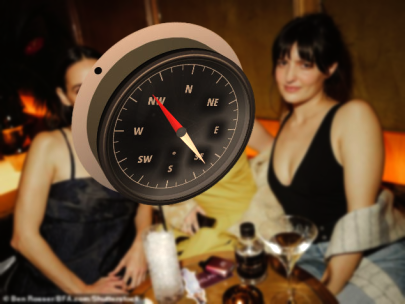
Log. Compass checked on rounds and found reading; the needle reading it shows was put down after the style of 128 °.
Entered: 315 °
